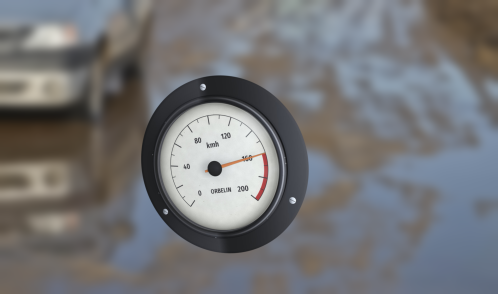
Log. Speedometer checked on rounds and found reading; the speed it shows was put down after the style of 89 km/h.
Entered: 160 km/h
